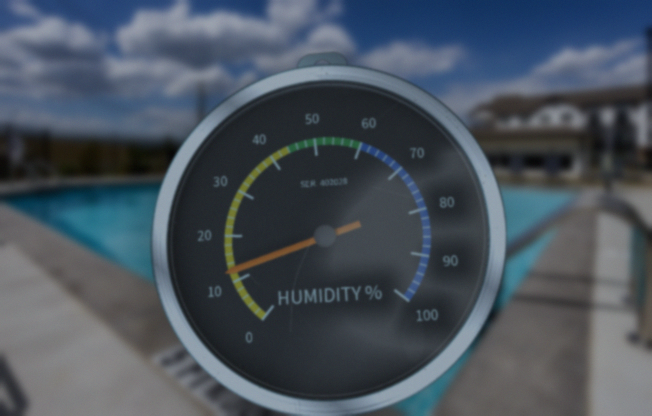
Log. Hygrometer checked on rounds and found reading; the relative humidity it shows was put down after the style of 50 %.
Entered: 12 %
